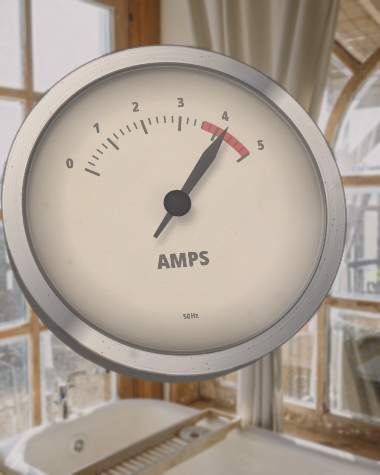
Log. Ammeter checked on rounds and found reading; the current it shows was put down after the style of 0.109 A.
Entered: 4.2 A
